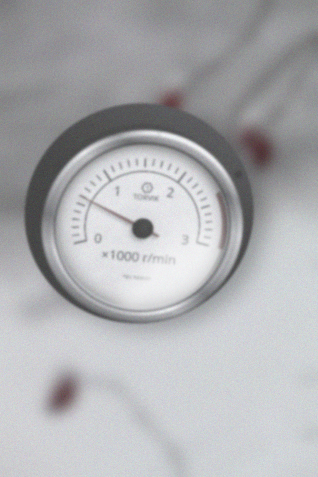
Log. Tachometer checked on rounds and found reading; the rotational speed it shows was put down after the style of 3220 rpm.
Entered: 600 rpm
